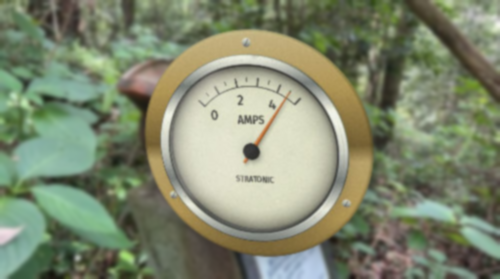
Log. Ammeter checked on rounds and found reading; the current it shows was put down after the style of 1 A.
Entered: 4.5 A
